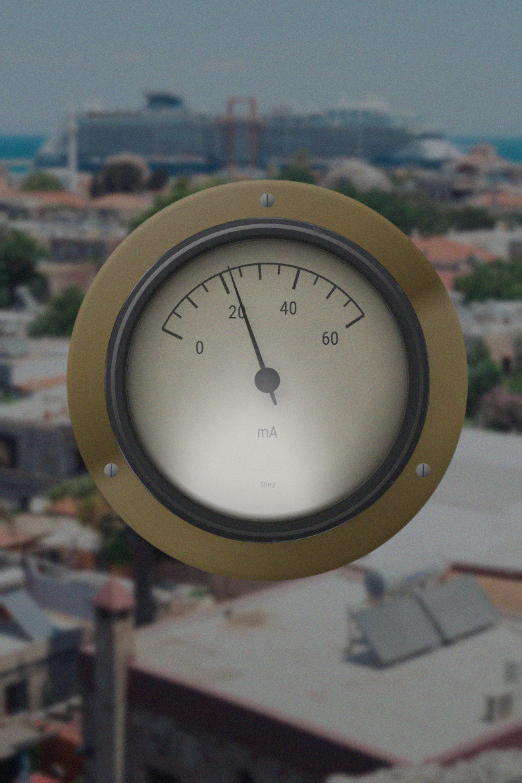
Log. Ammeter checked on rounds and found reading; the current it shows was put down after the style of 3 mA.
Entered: 22.5 mA
